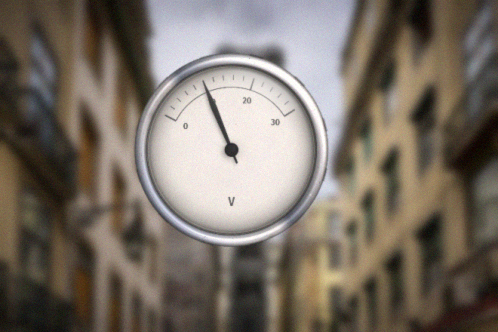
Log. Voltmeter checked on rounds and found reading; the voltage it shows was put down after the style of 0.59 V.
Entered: 10 V
